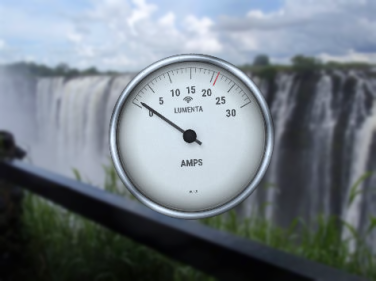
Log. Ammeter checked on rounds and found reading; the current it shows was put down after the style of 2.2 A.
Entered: 1 A
